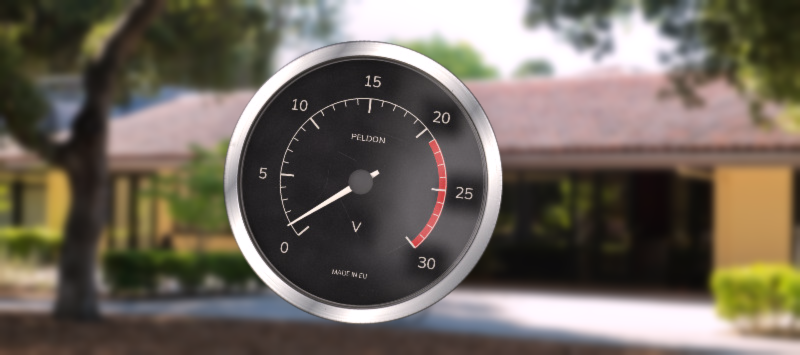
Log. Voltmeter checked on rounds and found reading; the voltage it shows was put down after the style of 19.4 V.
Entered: 1 V
